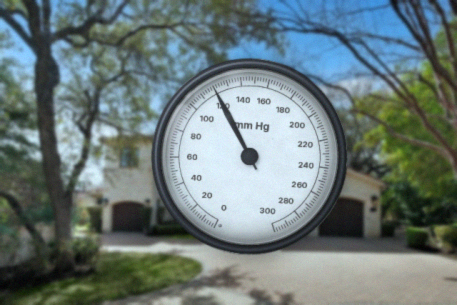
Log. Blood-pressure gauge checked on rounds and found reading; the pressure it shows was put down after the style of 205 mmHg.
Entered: 120 mmHg
